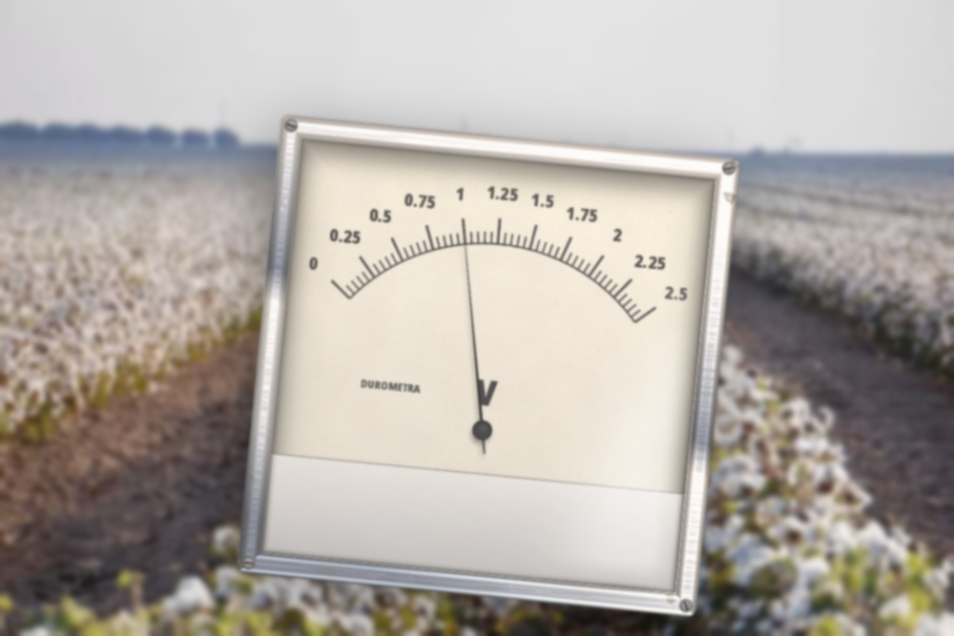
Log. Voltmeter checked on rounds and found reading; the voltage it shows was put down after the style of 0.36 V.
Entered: 1 V
